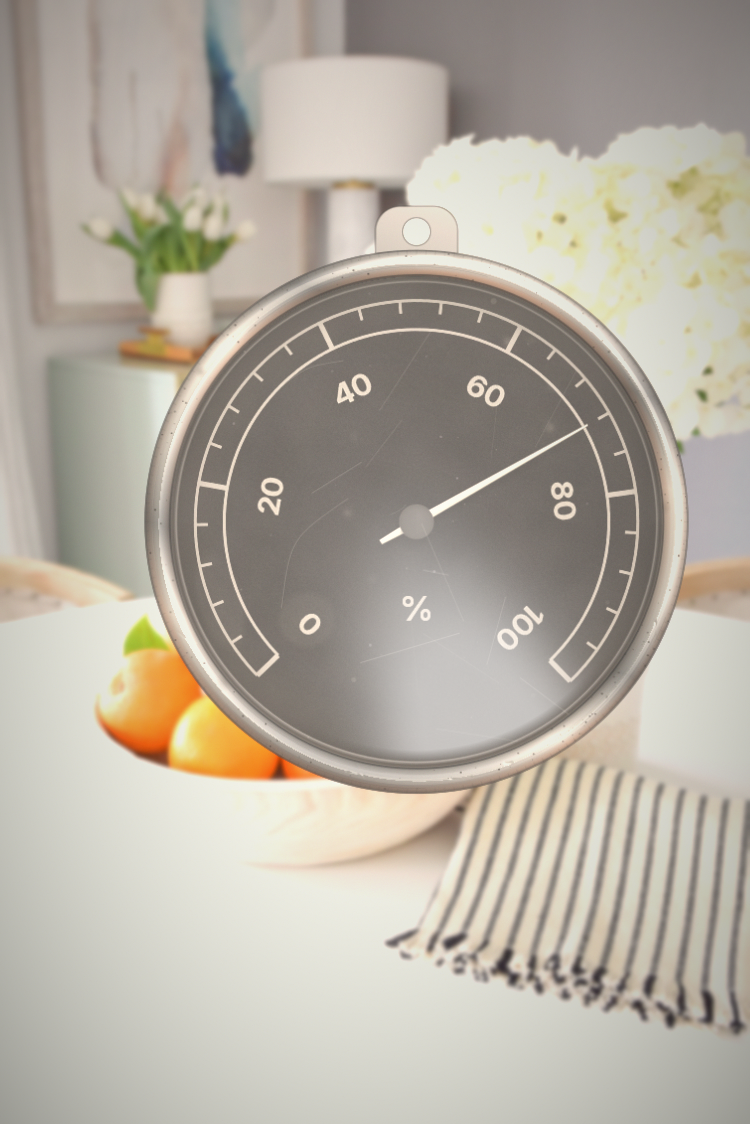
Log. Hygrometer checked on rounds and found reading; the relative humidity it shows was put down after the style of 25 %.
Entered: 72 %
